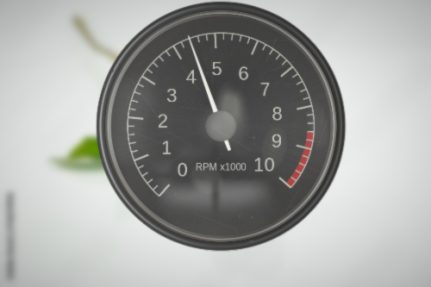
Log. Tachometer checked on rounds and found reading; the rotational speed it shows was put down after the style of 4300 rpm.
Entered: 4400 rpm
